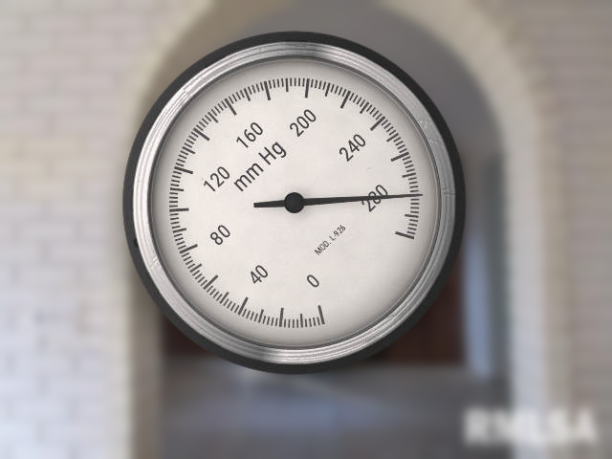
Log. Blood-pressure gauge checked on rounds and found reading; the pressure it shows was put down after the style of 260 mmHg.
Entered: 280 mmHg
